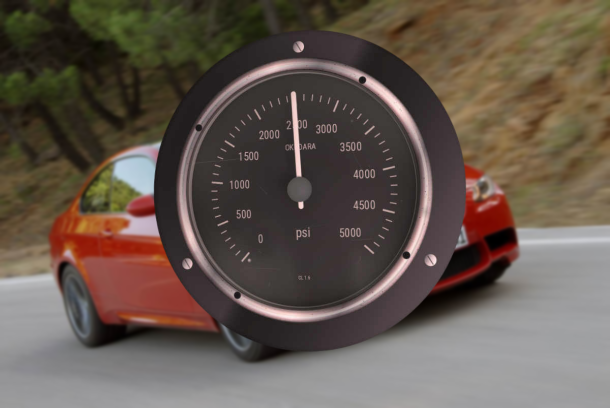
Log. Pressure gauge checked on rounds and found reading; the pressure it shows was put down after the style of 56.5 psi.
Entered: 2500 psi
